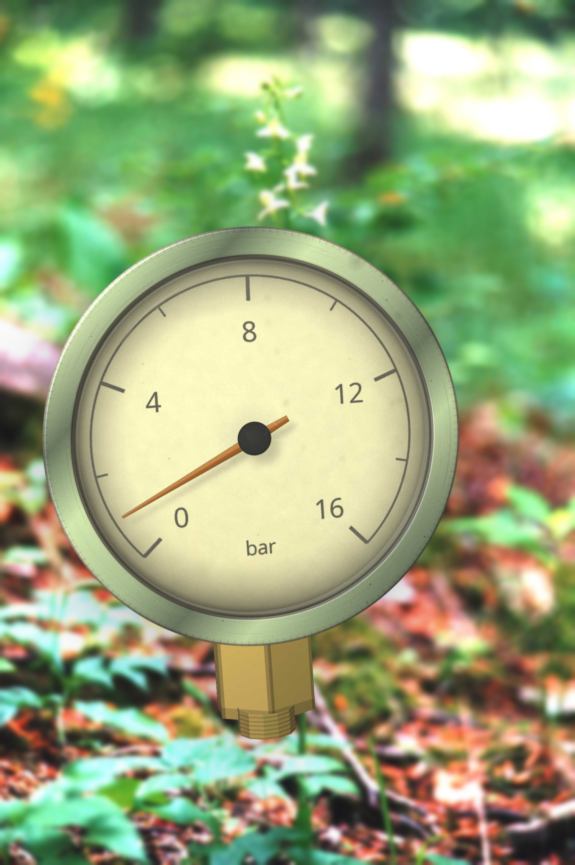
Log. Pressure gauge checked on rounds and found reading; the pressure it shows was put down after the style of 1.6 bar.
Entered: 1 bar
